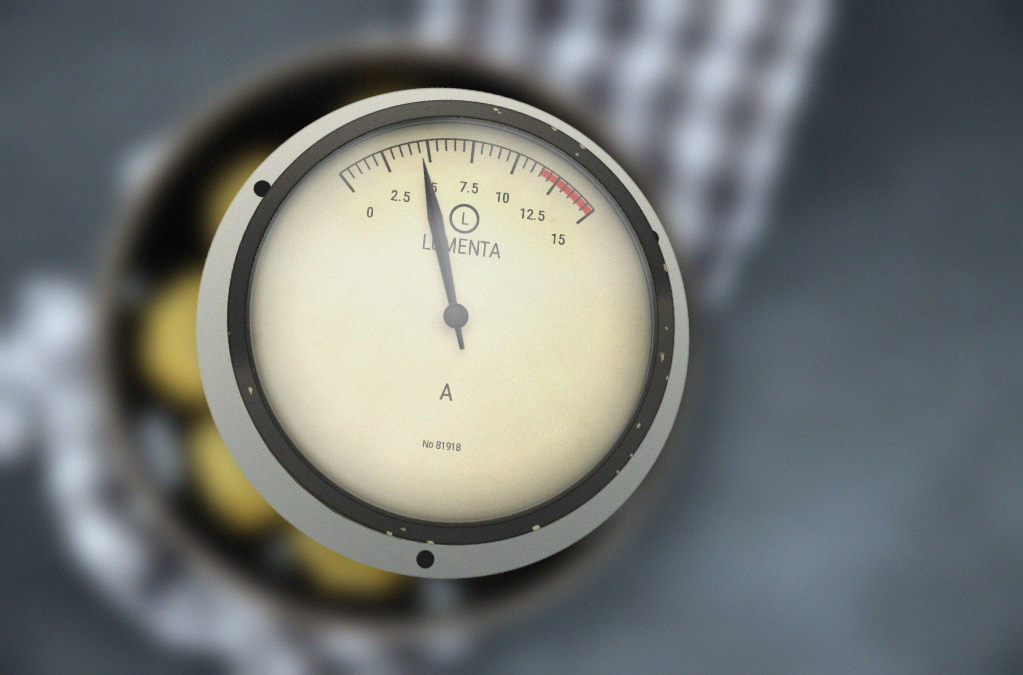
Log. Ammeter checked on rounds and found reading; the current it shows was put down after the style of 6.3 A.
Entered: 4.5 A
